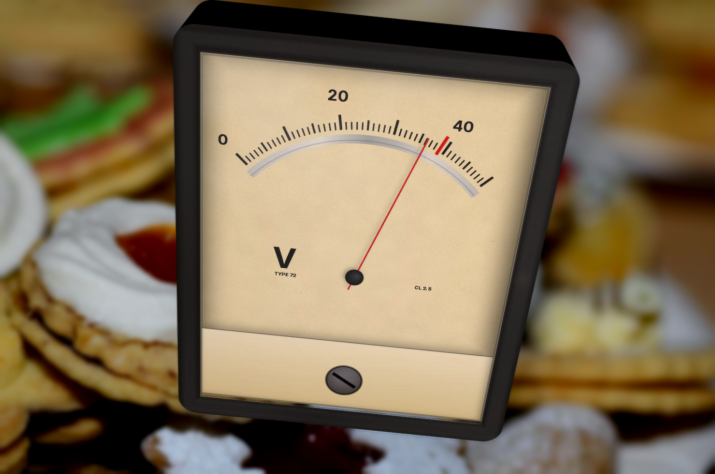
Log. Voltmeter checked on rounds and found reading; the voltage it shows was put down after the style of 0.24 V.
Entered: 36 V
